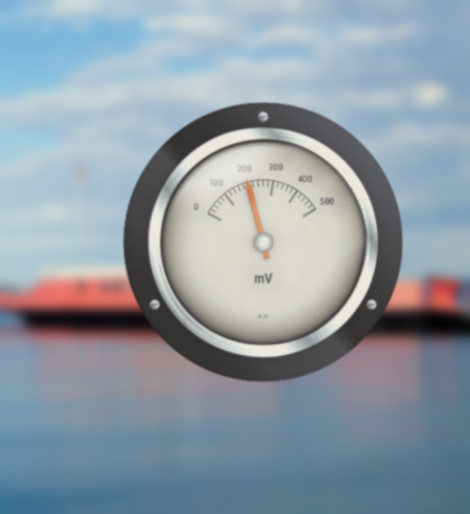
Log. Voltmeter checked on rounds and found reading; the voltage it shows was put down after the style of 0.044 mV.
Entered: 200 mV
